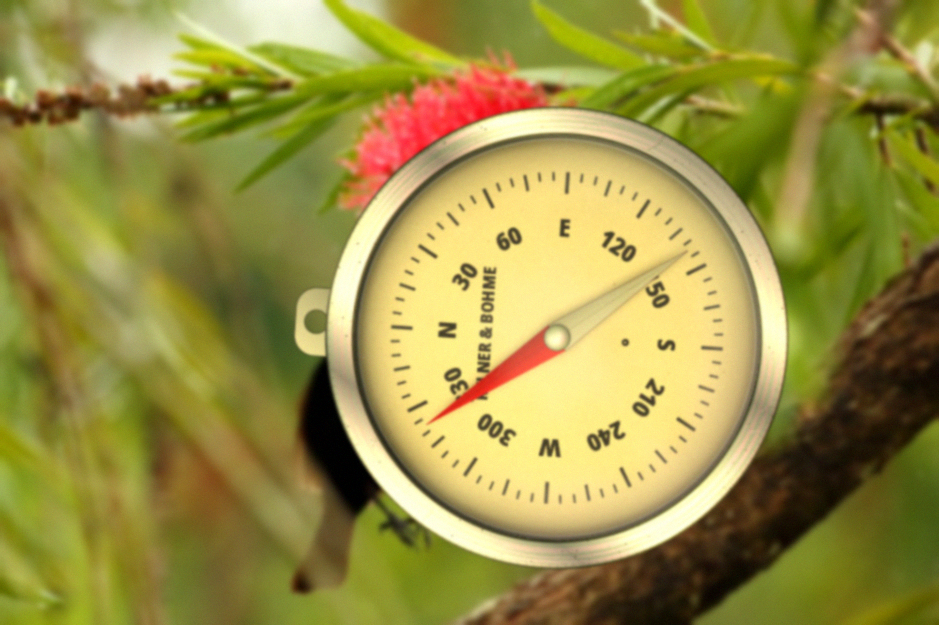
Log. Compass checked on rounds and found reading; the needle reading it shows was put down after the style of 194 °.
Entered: 322.5 °
